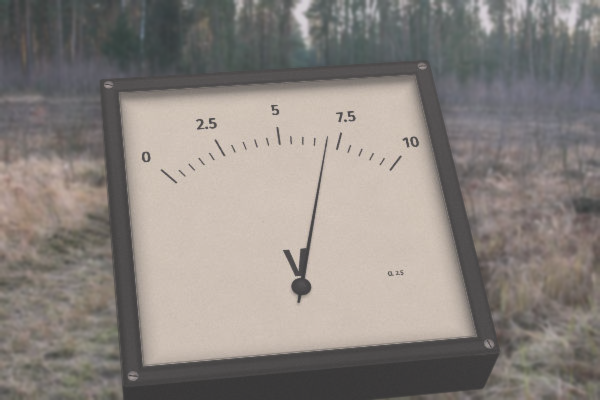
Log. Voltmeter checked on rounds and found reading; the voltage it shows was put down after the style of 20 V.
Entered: 7 V
